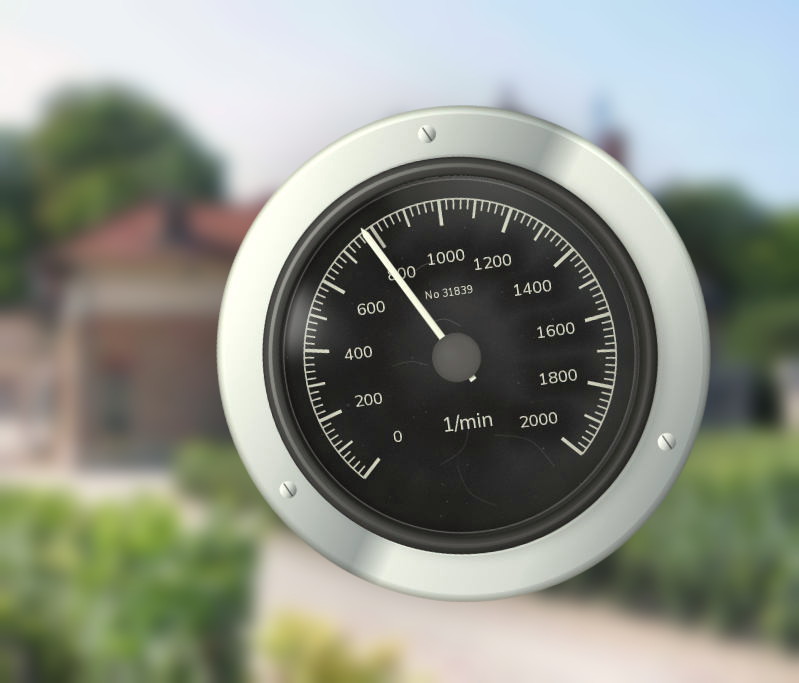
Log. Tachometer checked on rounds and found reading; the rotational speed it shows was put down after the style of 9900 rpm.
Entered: 780 rpm
